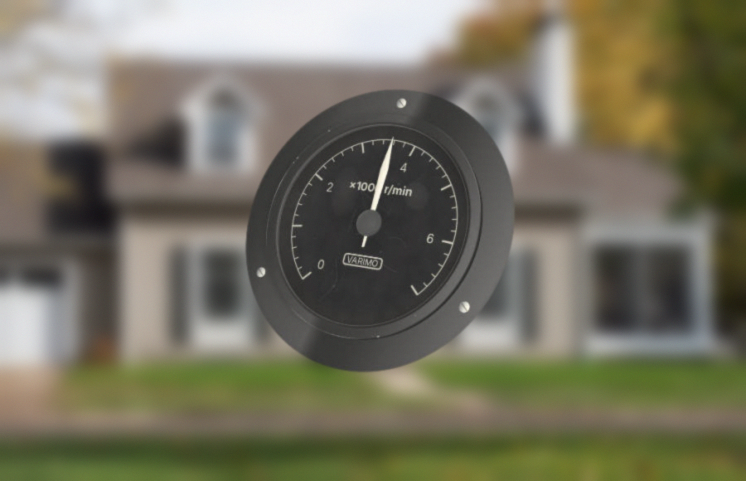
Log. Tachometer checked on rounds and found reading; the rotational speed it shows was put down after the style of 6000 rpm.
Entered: 3600 rpm
